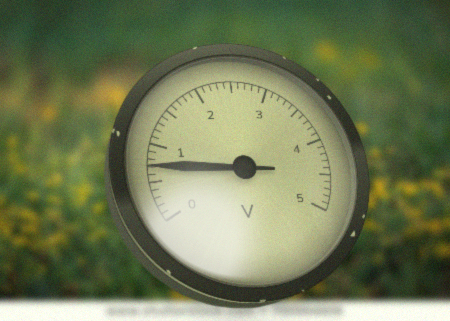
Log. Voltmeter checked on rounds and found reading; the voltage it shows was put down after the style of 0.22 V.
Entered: 0.7 V
